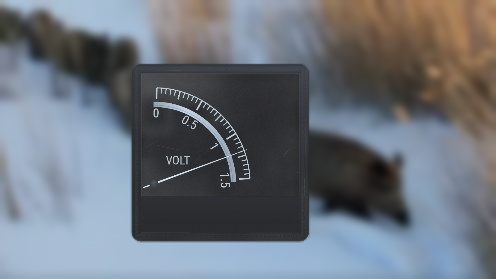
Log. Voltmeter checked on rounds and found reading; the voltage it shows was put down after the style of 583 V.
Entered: 1.2 V
